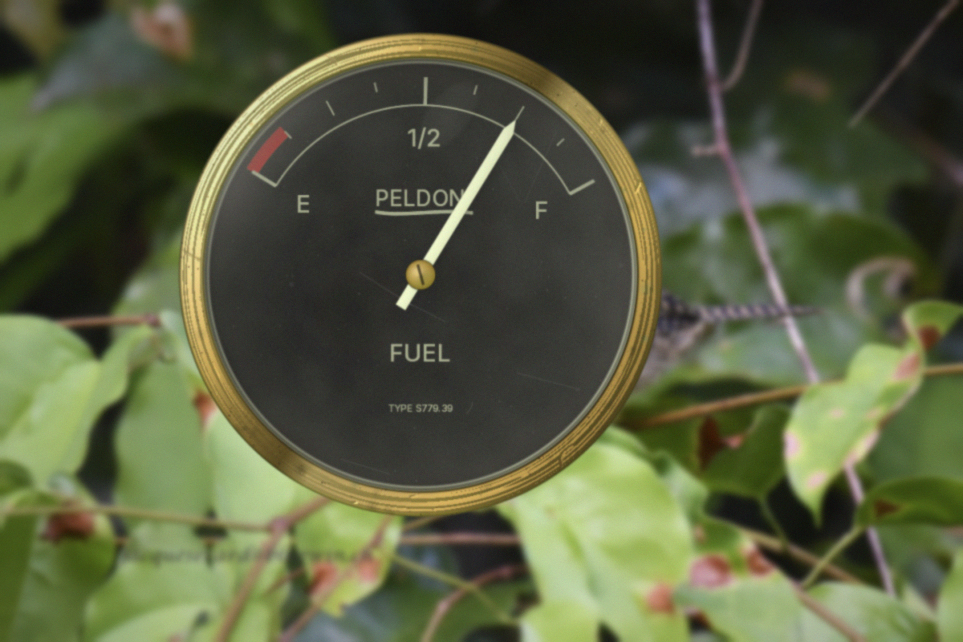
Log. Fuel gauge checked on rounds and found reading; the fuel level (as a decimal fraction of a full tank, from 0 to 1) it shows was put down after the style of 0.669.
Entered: 0.75
